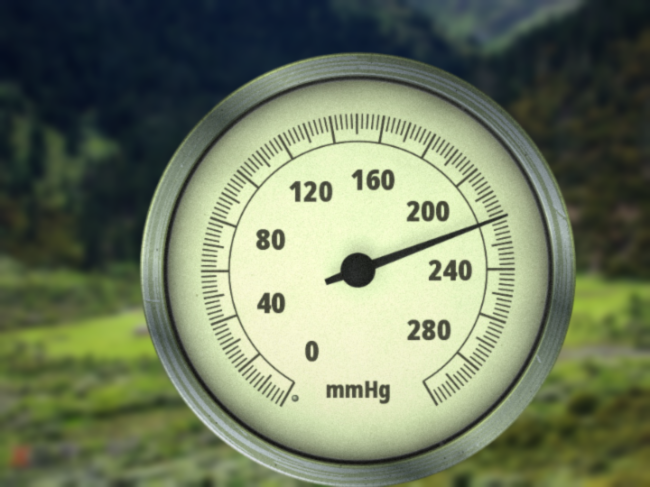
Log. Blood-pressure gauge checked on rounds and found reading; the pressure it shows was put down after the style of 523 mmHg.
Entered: 220 mmHg
